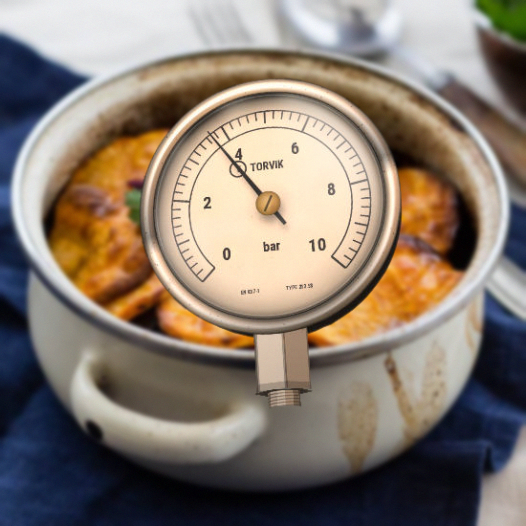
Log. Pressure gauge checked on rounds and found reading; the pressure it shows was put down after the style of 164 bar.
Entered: 3.7 bar
